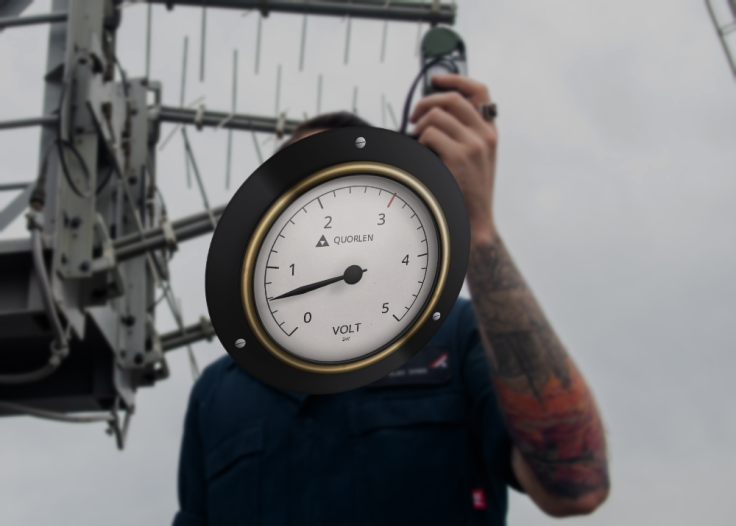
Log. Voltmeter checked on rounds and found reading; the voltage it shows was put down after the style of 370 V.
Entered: 0.6 V
